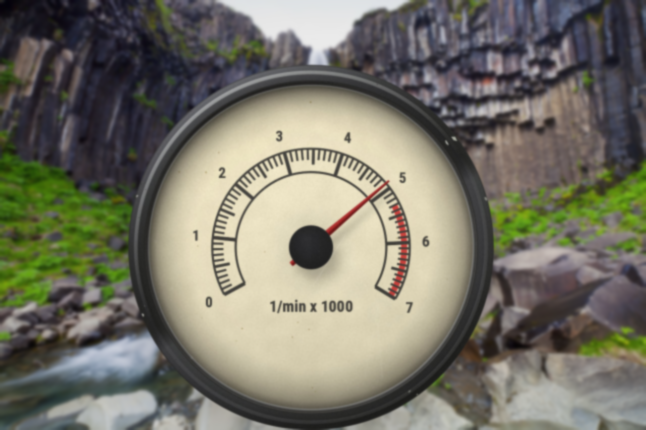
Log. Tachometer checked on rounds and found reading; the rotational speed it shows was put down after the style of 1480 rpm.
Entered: 4900 rpm
